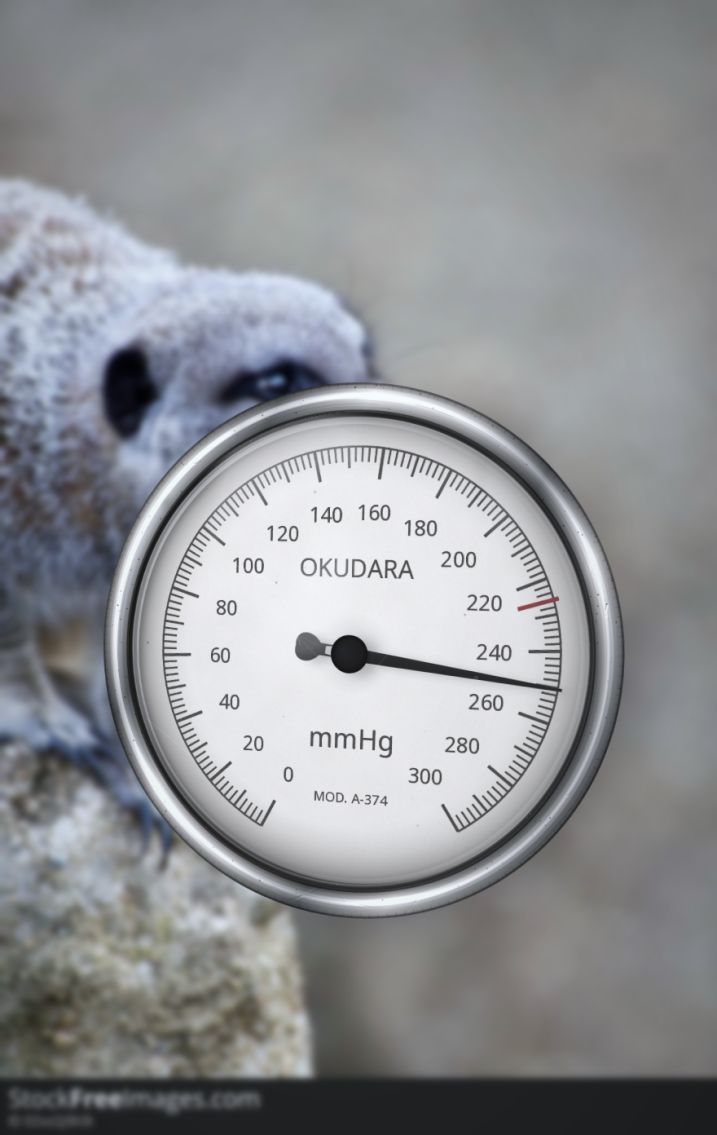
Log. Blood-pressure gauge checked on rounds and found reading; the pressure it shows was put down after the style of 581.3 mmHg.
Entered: 250 mmHg
